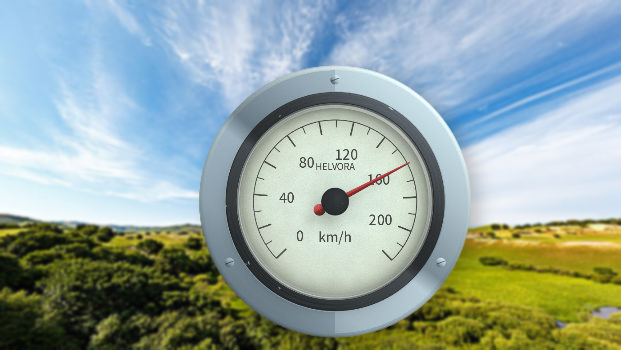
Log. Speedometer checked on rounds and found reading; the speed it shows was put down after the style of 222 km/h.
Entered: 160 km/h
